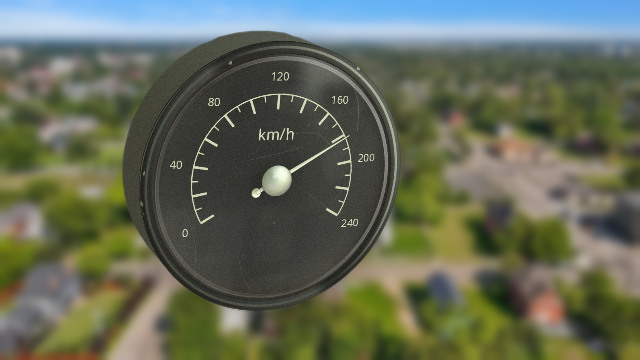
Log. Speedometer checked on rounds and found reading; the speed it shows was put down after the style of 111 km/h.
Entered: 180 km/h
